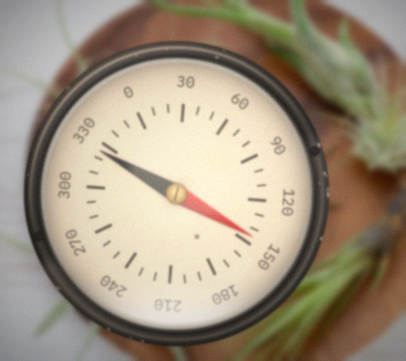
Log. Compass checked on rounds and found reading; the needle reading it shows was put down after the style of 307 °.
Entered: 145 °
